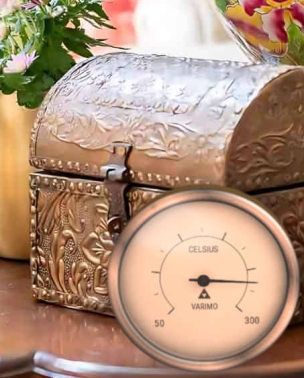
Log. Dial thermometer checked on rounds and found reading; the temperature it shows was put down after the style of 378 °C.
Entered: 262.5 °C
